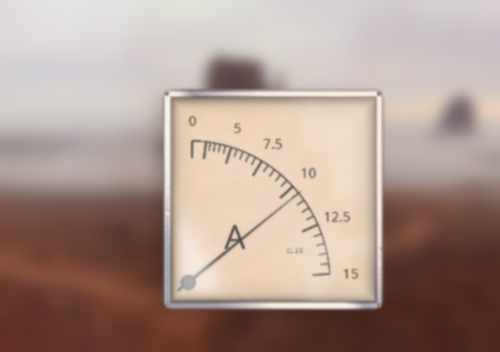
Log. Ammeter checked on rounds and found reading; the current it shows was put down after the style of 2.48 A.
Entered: 10.5 A
